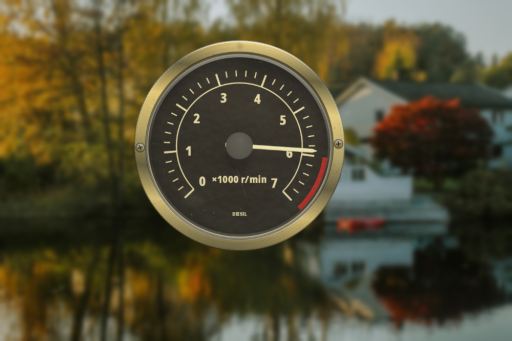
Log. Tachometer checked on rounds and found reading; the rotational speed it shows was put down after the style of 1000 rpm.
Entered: 5900 rpm
